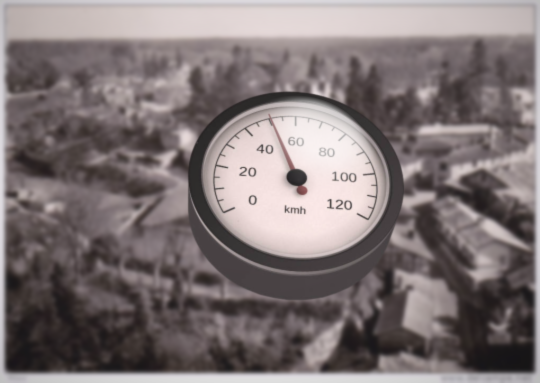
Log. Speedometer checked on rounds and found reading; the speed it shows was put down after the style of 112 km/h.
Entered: 50 km/h
